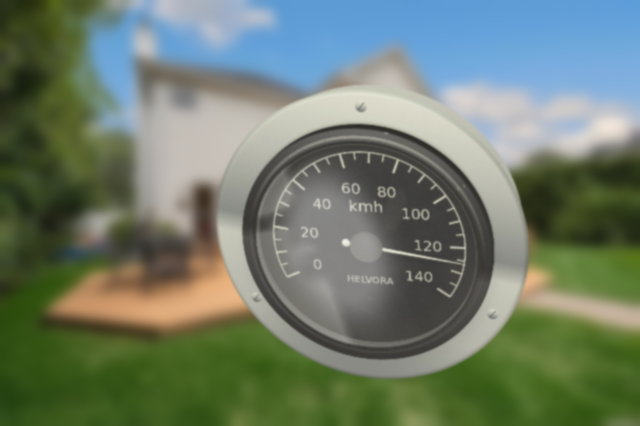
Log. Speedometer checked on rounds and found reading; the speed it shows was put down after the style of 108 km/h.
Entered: 125 km/h
